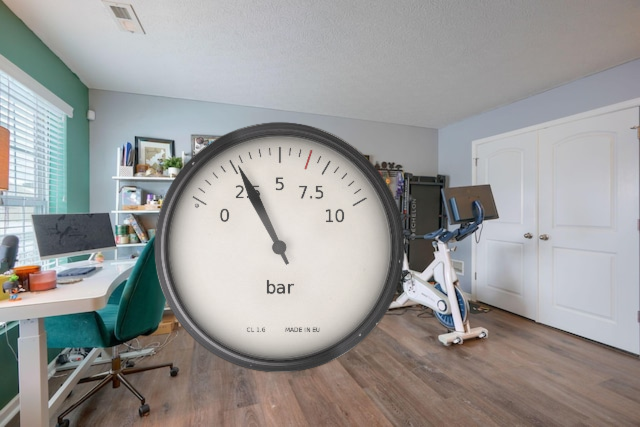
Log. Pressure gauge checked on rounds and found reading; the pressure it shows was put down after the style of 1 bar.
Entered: 2.75 bar
